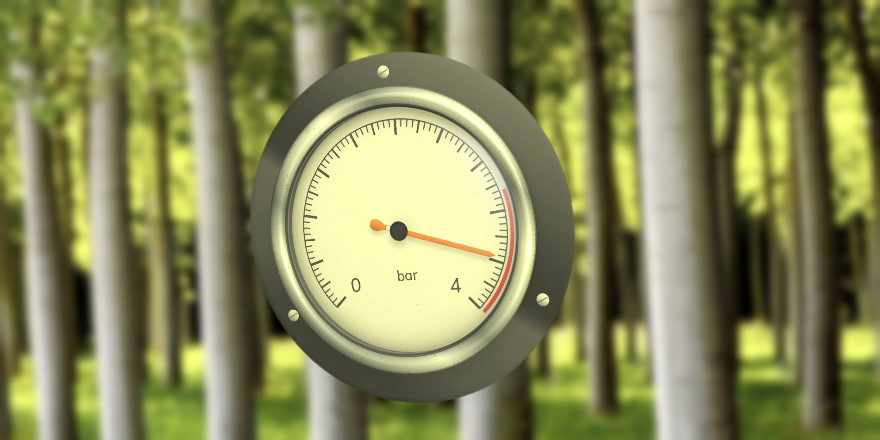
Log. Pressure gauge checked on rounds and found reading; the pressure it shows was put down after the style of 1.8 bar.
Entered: 3.55 bar
